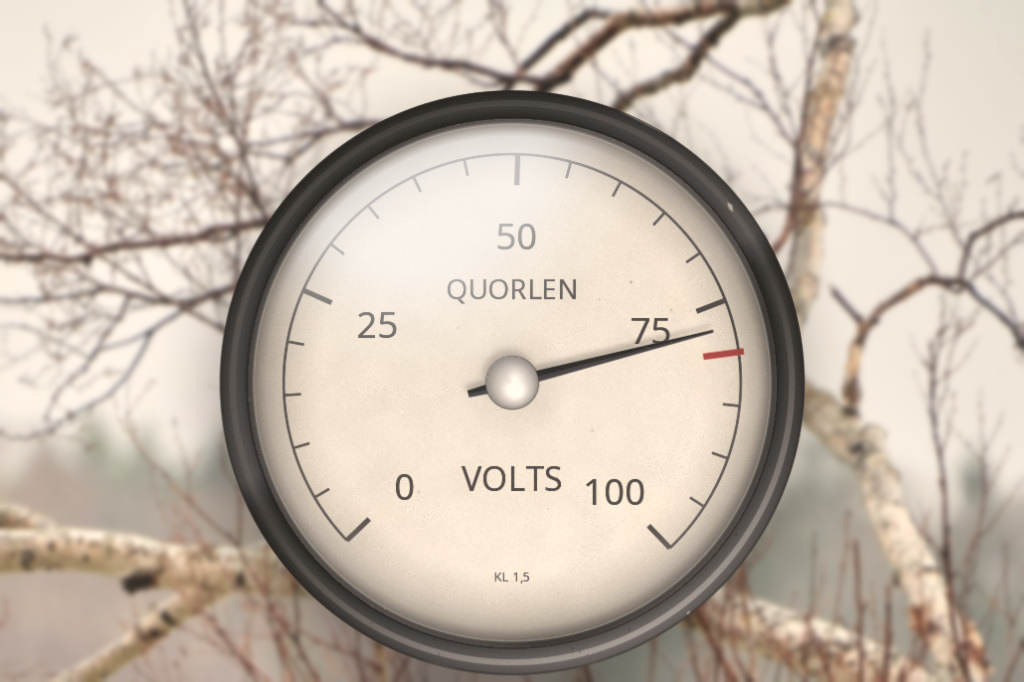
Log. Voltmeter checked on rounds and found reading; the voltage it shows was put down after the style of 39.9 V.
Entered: 77.5 V
